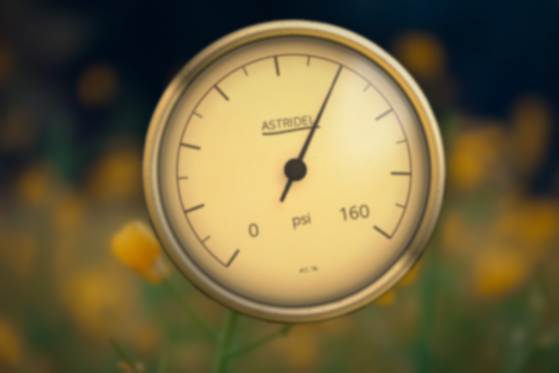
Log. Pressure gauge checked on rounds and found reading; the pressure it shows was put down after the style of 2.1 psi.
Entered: 100 psi
